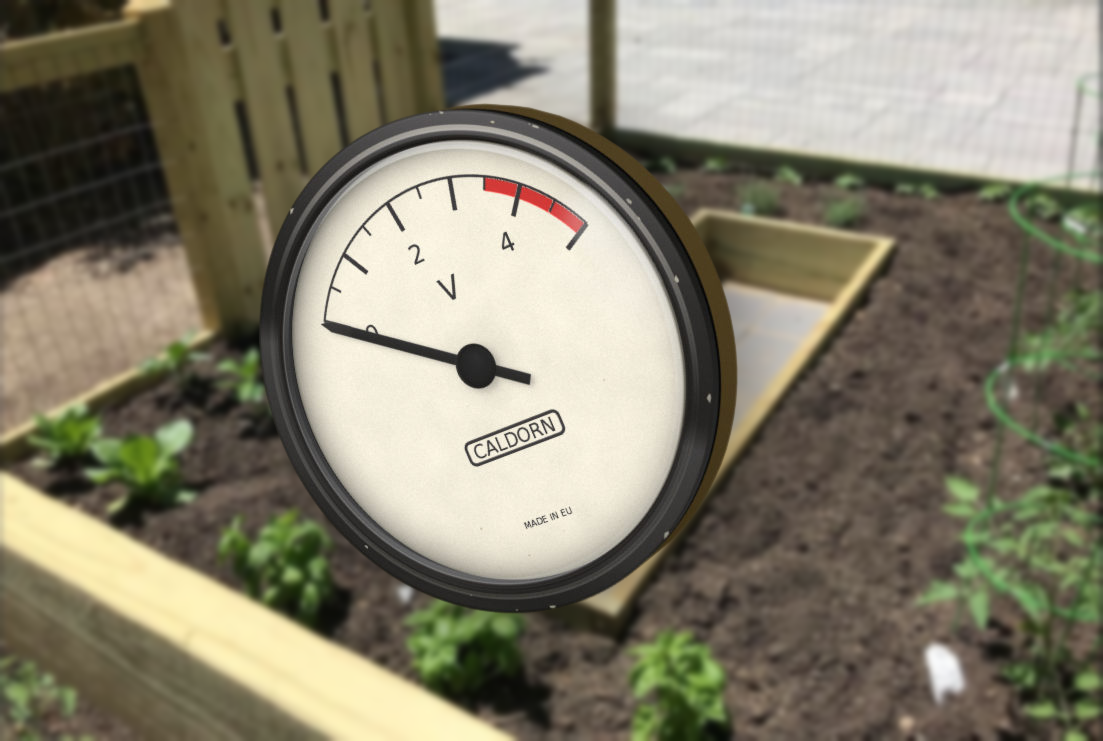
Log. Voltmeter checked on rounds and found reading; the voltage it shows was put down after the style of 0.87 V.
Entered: 0 V
